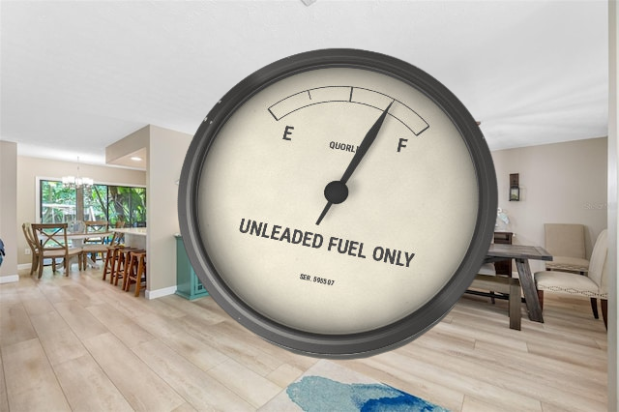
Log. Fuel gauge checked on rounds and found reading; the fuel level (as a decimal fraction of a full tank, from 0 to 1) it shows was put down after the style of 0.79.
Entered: 0.75
